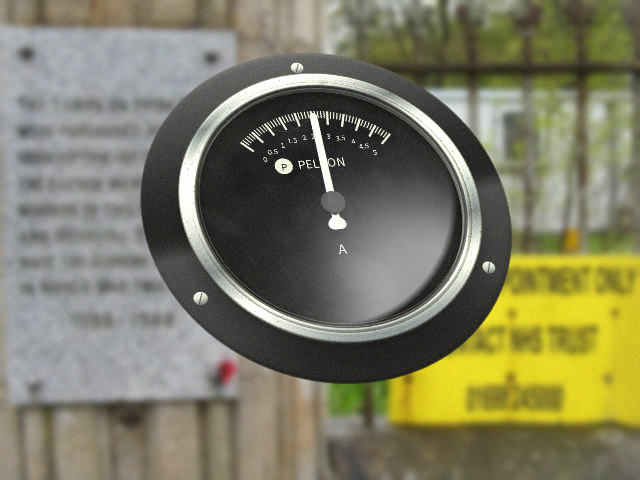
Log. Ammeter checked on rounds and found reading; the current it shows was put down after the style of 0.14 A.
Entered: 2.5 A
